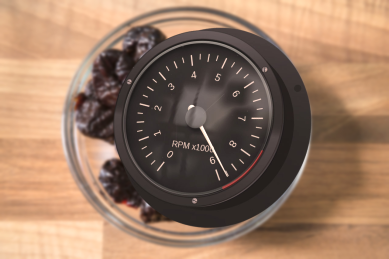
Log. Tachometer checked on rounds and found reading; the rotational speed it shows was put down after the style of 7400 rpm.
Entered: 8750 rpm
